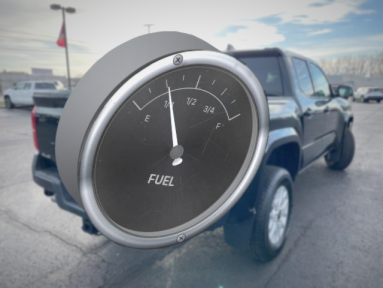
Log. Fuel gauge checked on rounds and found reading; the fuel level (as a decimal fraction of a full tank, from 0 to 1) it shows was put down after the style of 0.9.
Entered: 0.25
